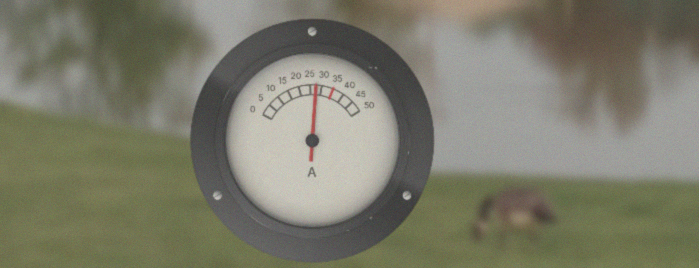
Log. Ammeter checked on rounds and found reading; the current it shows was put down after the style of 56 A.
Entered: 27.5 A
